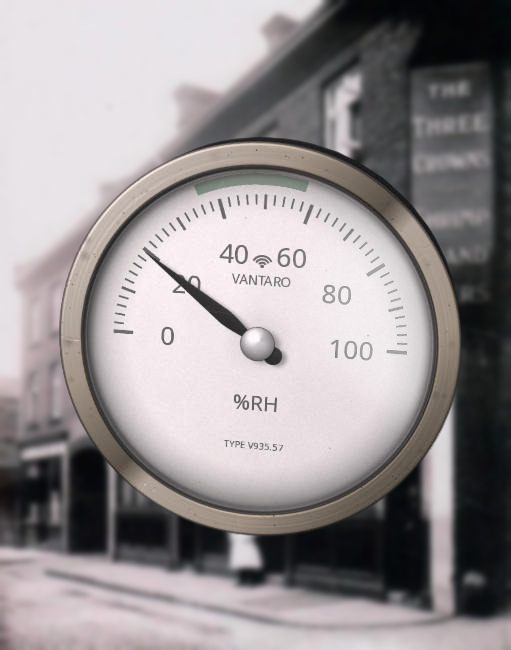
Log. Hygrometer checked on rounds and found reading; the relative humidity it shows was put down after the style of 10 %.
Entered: 20 %
